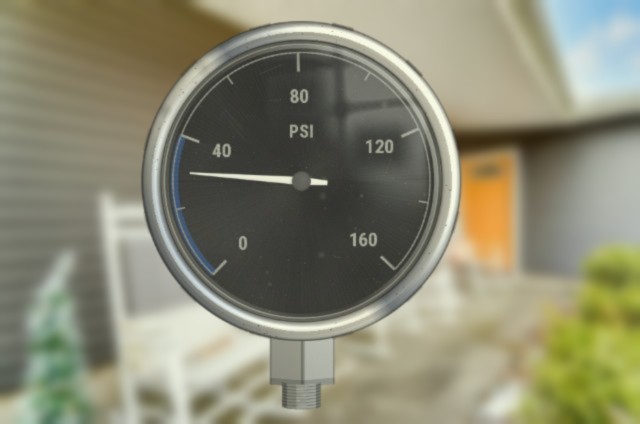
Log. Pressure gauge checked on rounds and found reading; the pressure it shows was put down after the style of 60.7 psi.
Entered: 30 psi
